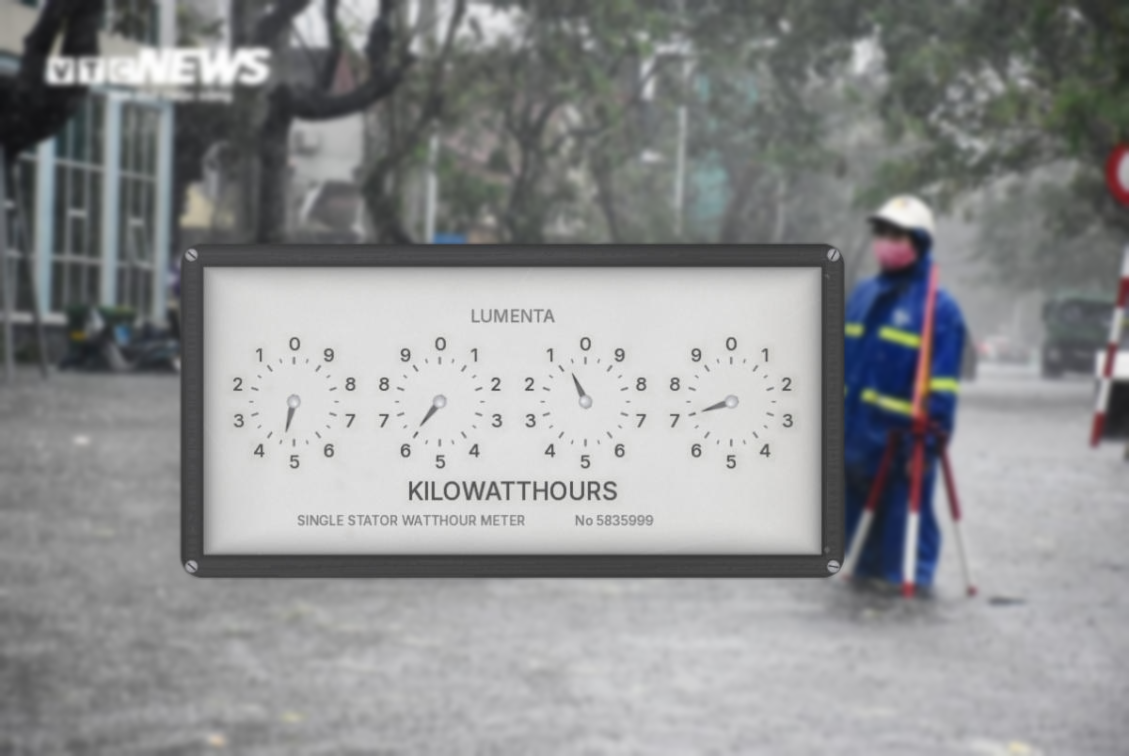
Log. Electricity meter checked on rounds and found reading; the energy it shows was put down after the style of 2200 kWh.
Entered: 4607 kWh
